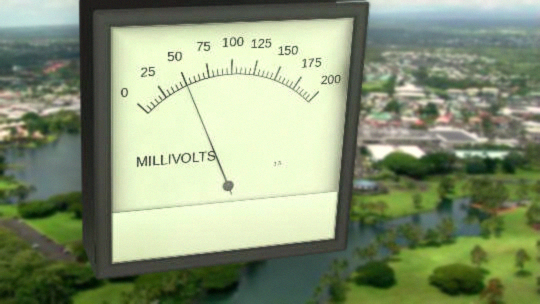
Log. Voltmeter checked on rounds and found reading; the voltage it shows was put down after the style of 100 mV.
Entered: 50 mV
